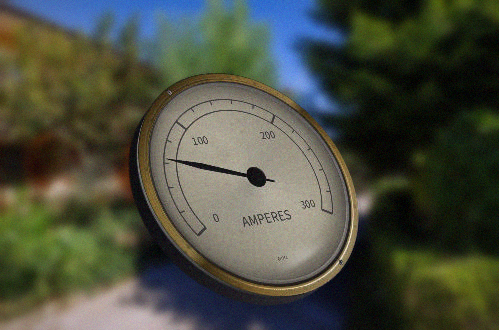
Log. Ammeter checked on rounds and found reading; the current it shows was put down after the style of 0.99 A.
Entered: 60 A
